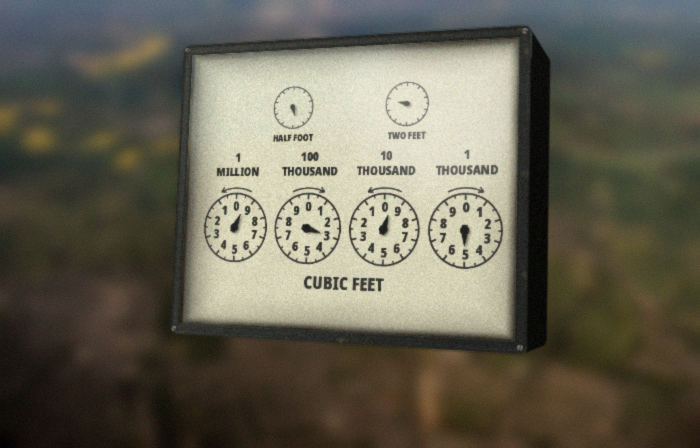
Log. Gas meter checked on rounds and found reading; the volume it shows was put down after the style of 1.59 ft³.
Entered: 929500 ft³
